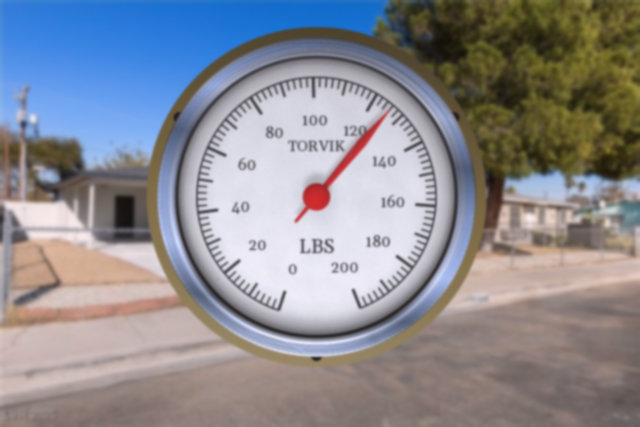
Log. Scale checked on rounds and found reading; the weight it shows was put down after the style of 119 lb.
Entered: 126 lb
